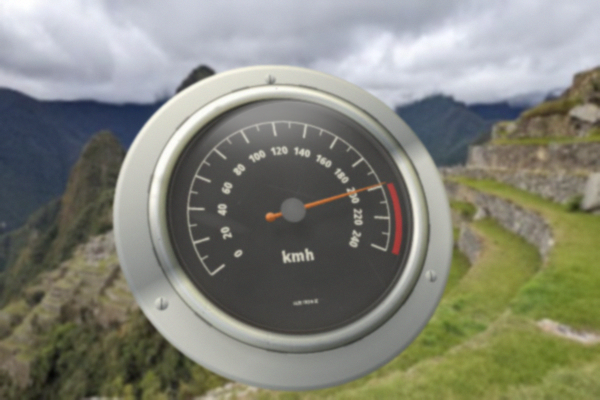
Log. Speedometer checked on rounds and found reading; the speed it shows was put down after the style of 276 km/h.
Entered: 200 km/h
